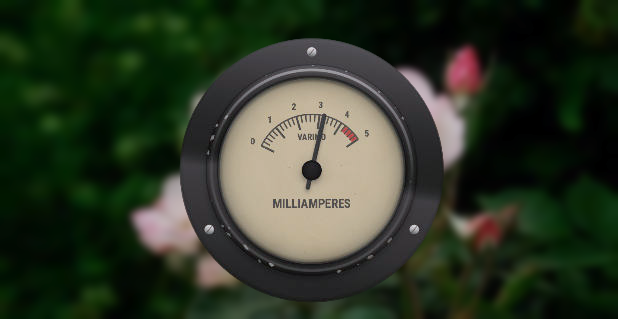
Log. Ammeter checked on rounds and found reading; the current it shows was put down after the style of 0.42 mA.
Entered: 3.2 mA
